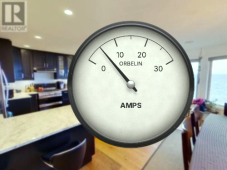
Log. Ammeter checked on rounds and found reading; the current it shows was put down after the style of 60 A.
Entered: 5 A
